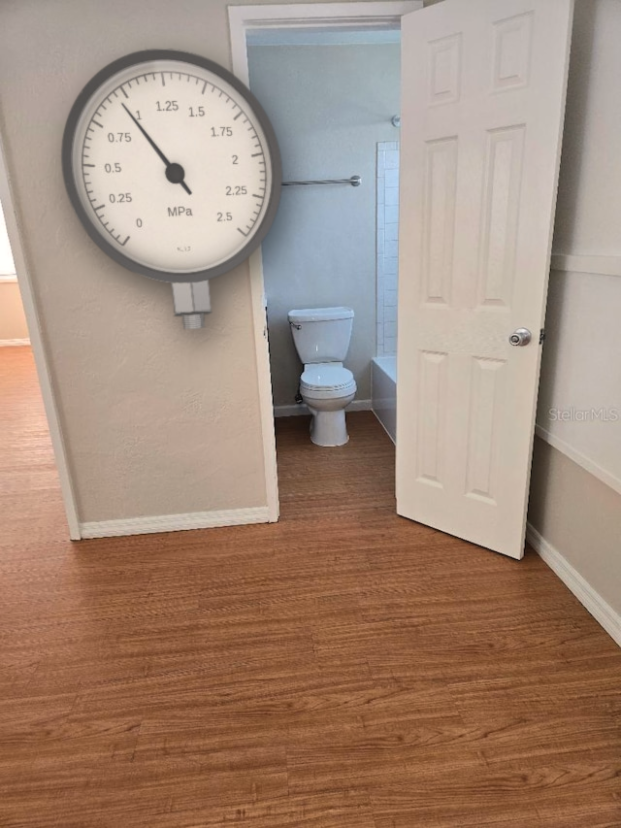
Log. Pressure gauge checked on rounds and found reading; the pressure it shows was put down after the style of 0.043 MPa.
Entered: 0.95 MPa
